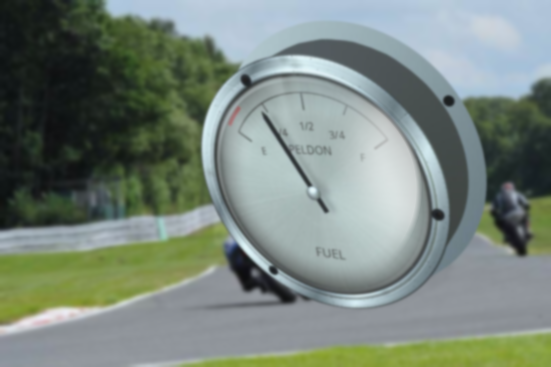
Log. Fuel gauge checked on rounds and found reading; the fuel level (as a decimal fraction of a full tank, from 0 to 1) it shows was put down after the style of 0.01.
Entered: 0.25
